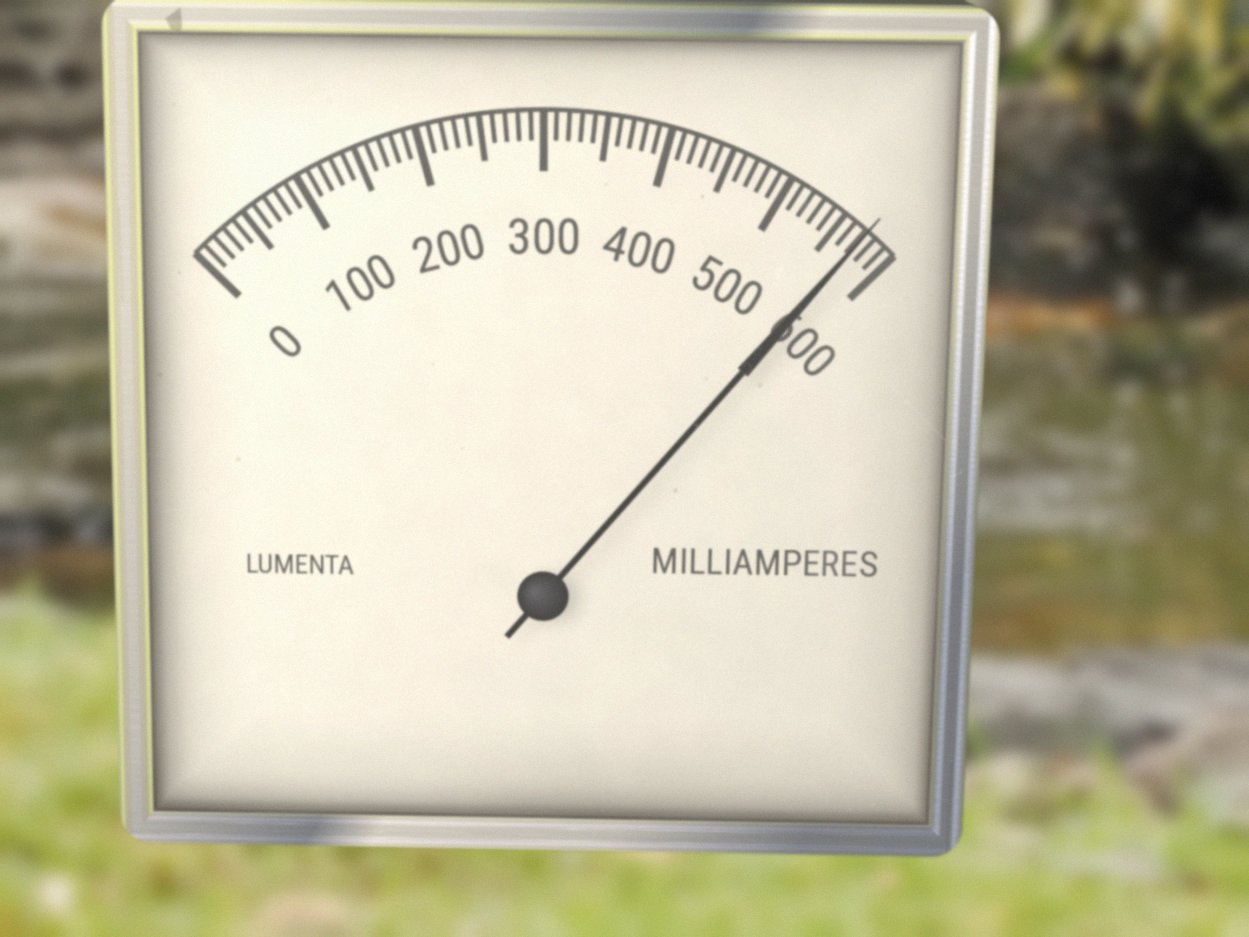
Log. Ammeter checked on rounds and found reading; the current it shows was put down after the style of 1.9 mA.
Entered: 570 mA
